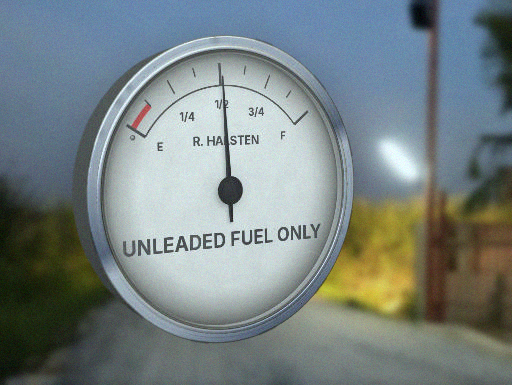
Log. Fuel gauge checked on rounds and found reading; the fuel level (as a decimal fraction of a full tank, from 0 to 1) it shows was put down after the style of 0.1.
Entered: 0.5
